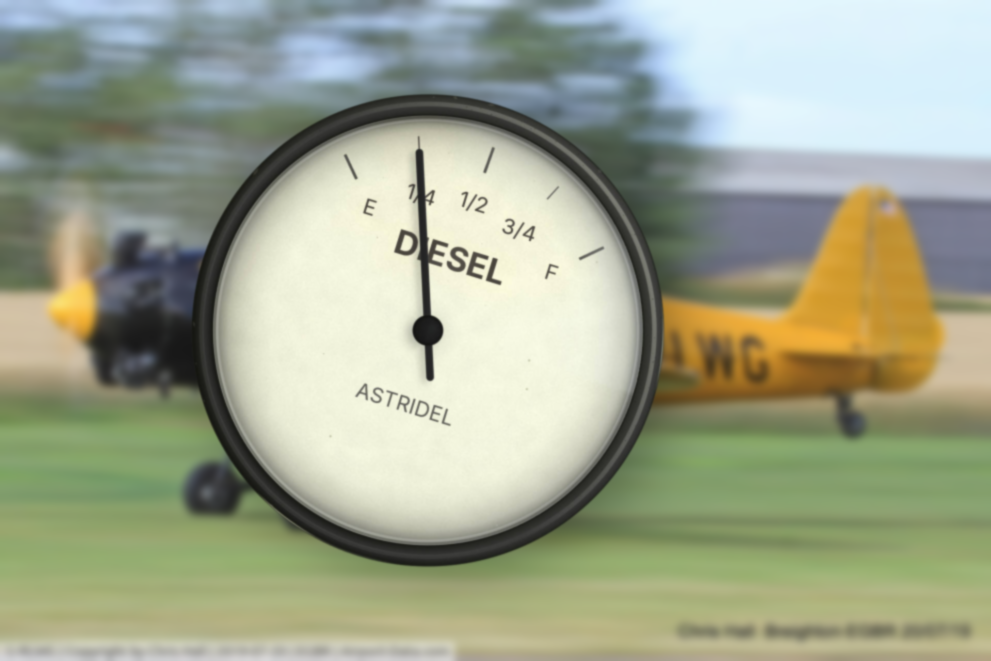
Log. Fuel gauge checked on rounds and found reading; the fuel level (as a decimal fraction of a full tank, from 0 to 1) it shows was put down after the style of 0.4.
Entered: 0.25
